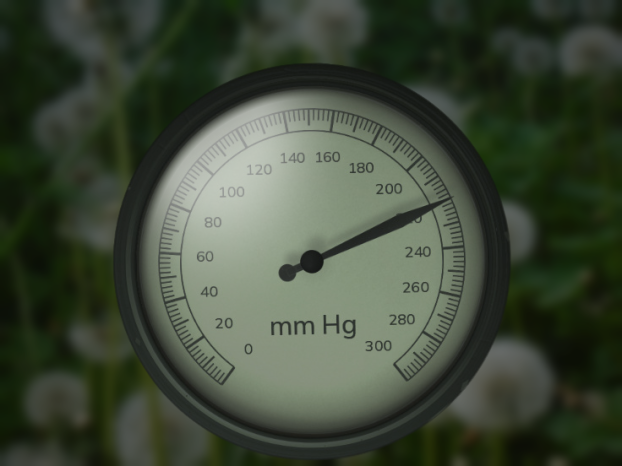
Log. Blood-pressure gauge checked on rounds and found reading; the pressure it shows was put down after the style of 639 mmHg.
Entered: 220 mmHg
